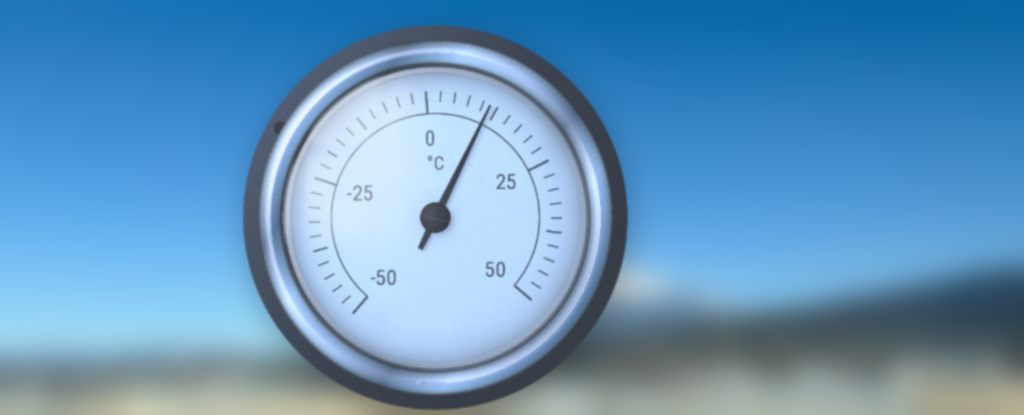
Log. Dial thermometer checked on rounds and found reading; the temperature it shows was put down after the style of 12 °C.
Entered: 11.25 °C
